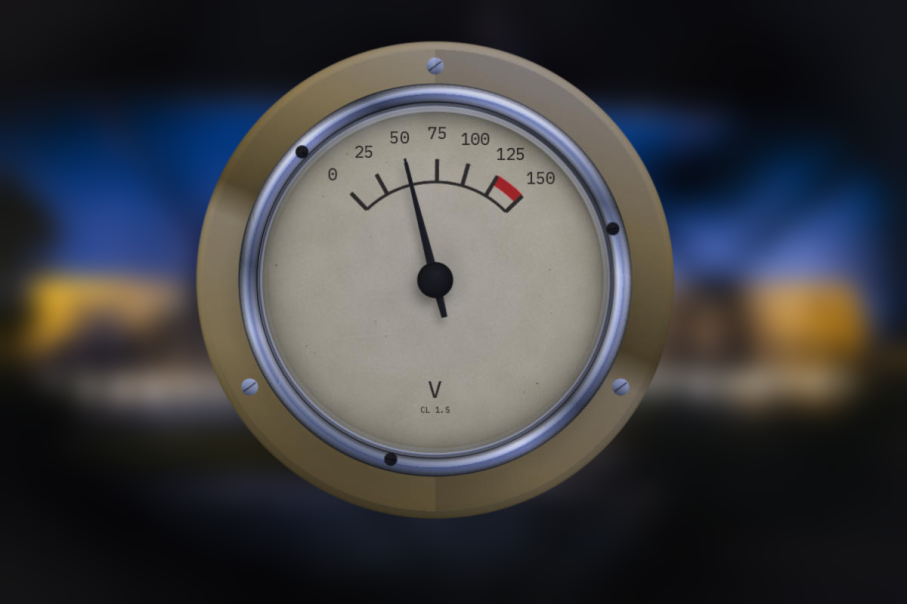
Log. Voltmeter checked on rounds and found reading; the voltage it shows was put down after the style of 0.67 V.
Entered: 50 V
